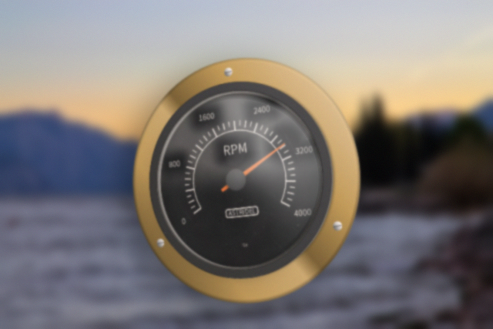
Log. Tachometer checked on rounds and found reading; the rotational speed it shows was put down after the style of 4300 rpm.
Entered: 3000 rpm
